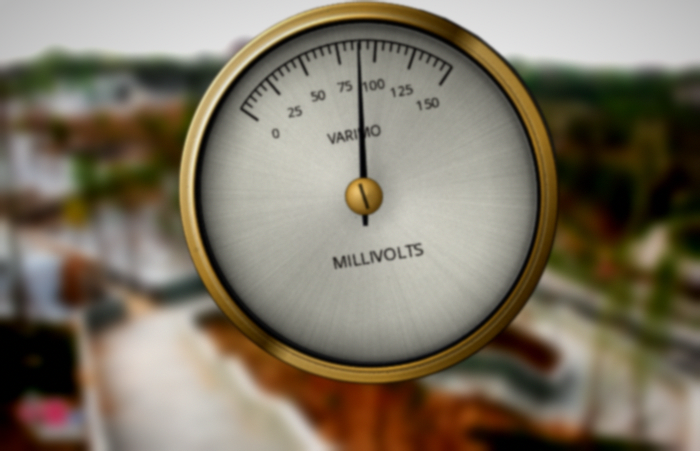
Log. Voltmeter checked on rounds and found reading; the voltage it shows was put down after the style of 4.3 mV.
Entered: 90 mV
